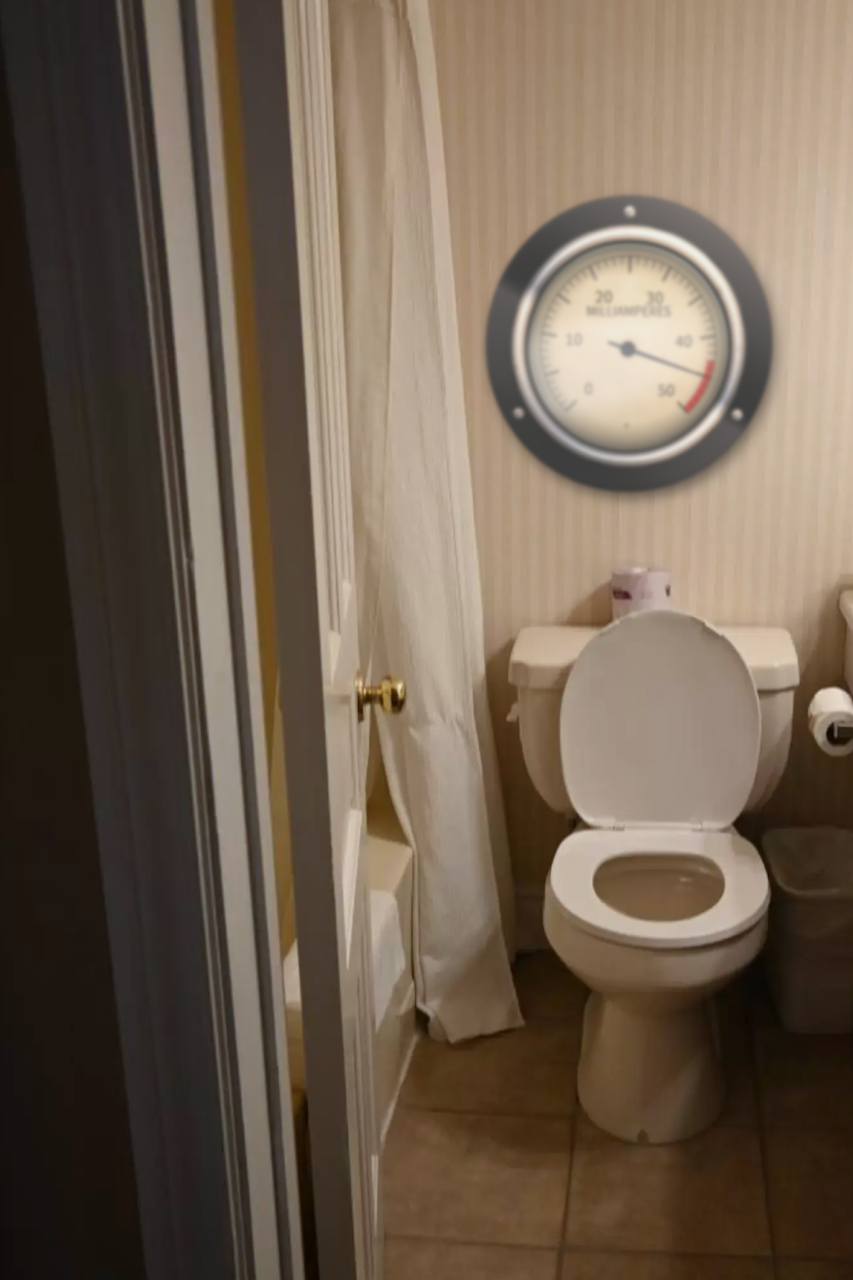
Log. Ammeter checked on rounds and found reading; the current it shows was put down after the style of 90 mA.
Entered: 45 mA
